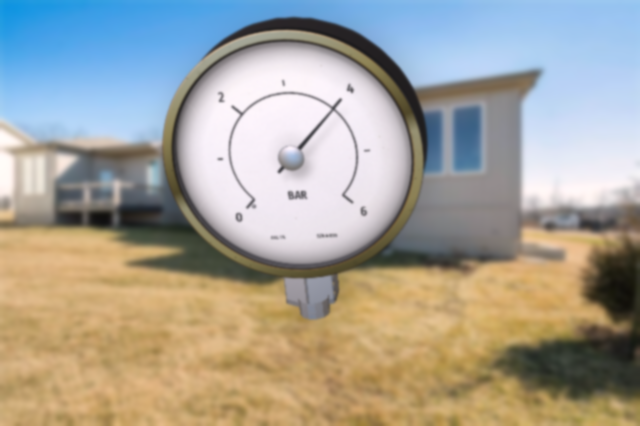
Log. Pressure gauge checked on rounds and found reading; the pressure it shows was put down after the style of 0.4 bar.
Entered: 4 bar
